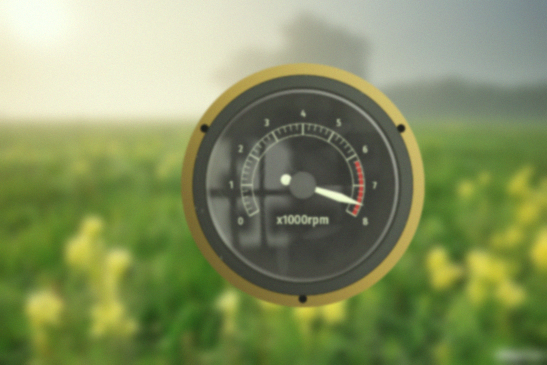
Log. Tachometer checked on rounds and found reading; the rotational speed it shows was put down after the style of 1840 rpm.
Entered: 7600 rpm
